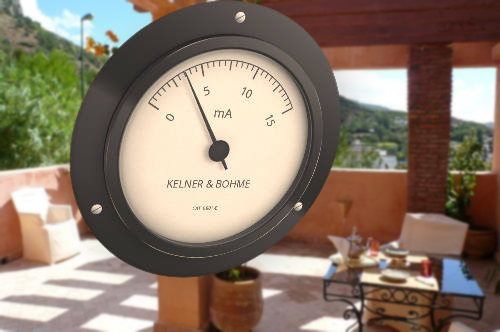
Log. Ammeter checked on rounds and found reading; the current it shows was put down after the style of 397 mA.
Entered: 3.5 mA
